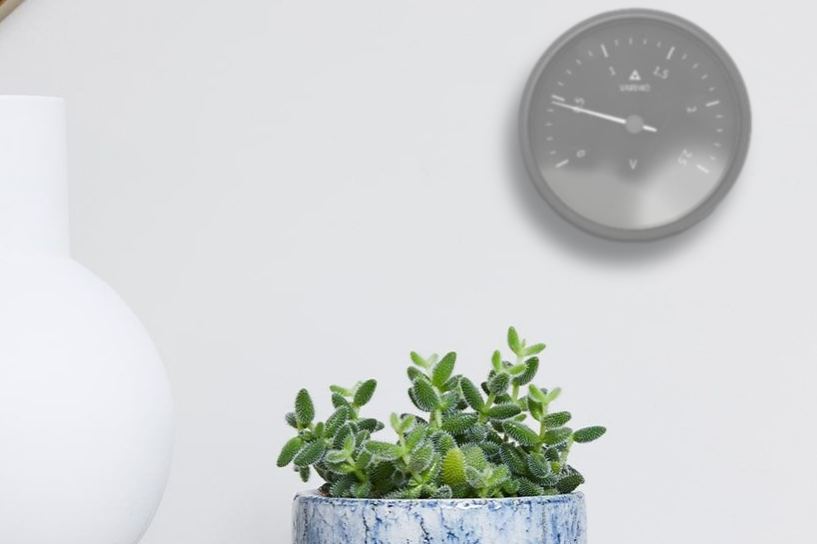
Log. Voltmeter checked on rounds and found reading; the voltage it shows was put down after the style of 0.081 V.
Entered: 0.45 V
